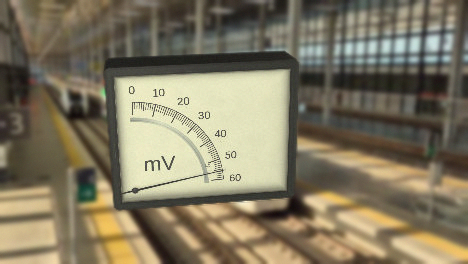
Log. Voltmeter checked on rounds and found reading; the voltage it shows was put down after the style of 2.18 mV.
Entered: 55 mV
